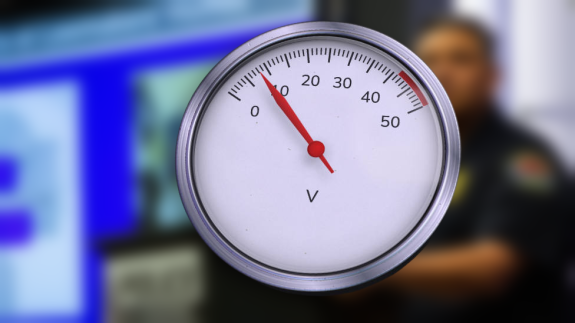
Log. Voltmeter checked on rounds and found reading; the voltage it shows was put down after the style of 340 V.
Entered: 8 V
